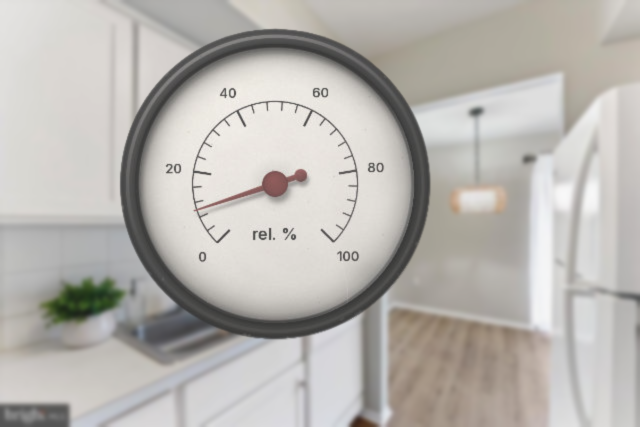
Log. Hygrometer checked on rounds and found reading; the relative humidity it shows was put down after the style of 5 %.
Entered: 10 %
